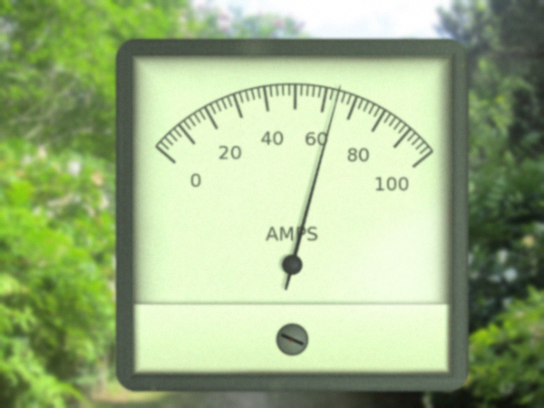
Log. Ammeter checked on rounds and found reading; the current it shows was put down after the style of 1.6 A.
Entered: 64 A
